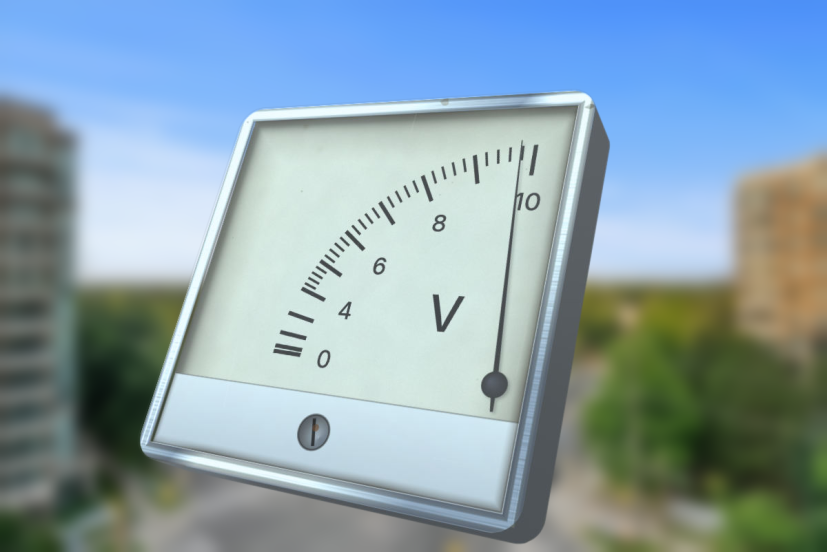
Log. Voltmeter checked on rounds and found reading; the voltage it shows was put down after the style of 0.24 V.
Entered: 9.8 V
